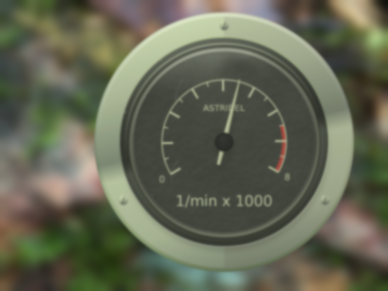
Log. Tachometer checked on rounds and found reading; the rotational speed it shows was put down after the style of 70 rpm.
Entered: 4500 rpm
